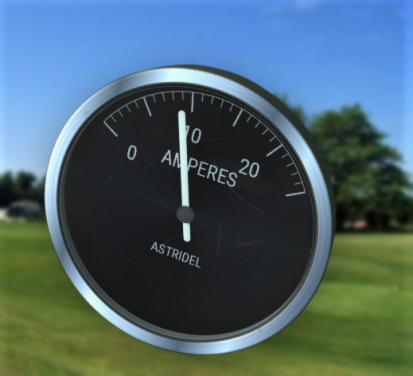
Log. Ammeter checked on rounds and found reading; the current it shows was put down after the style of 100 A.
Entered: 9 A
